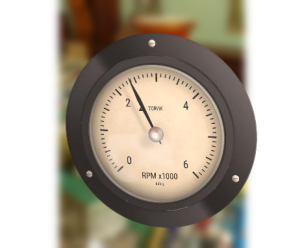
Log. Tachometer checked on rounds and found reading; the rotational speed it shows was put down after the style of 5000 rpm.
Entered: 2400 rpm
